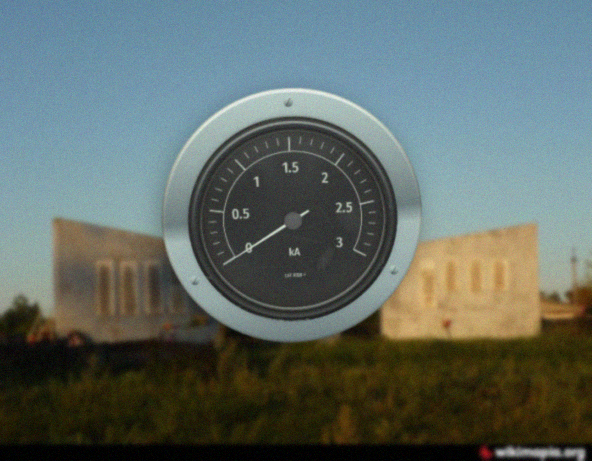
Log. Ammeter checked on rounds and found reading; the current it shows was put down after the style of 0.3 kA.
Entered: 0 kA
